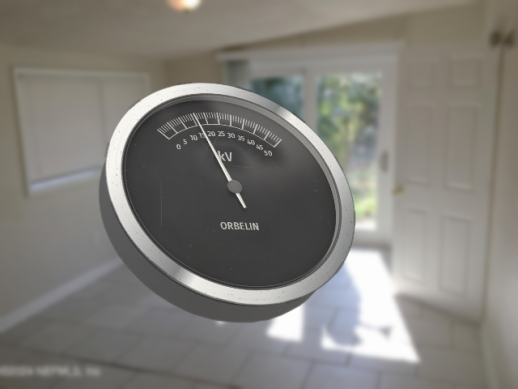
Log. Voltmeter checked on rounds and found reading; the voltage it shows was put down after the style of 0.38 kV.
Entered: 15 kV
